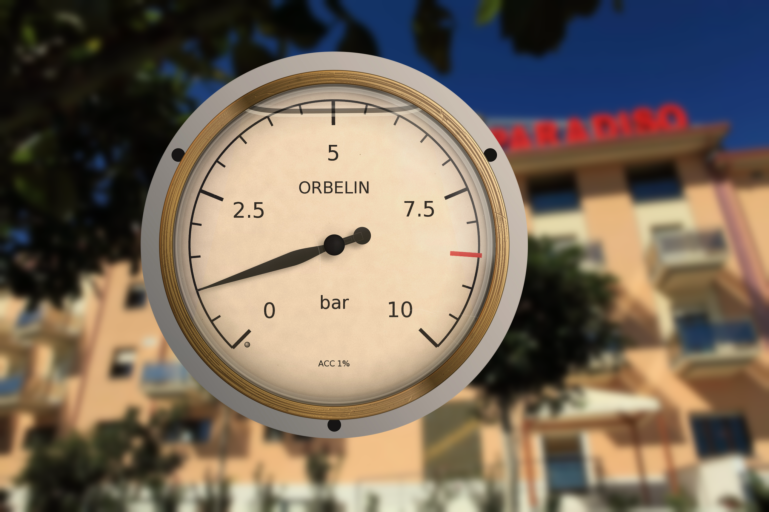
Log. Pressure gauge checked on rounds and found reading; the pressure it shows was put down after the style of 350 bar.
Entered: 1 bar
